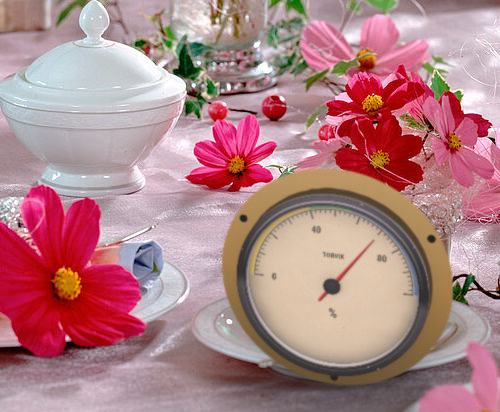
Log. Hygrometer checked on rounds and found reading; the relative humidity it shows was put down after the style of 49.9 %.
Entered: 70 %
